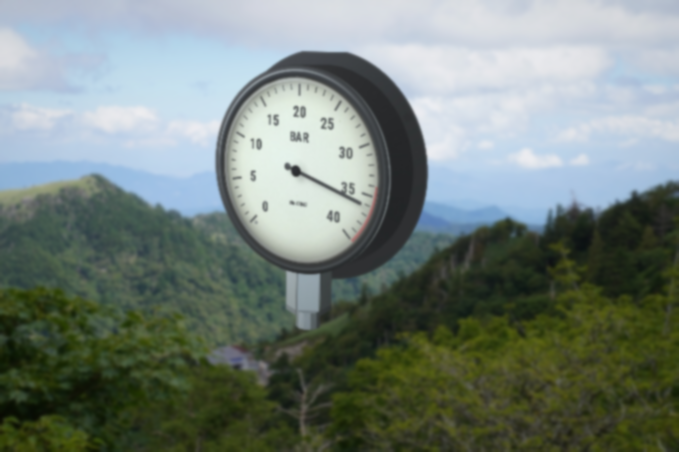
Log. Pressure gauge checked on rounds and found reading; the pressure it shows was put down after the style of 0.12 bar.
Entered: 36 bar
